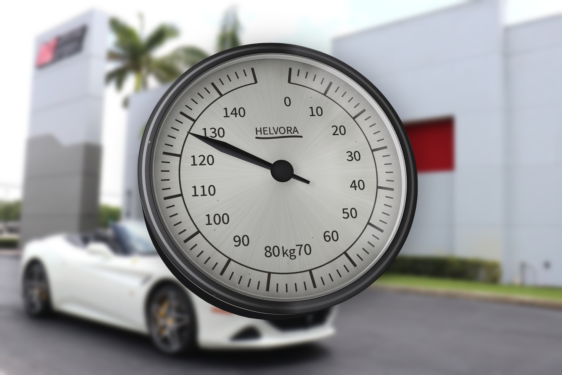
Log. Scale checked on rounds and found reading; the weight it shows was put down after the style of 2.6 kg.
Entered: 126 kg
